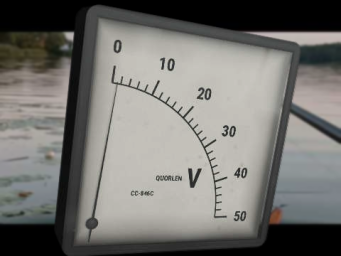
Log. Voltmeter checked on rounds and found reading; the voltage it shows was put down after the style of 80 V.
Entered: 1 V
